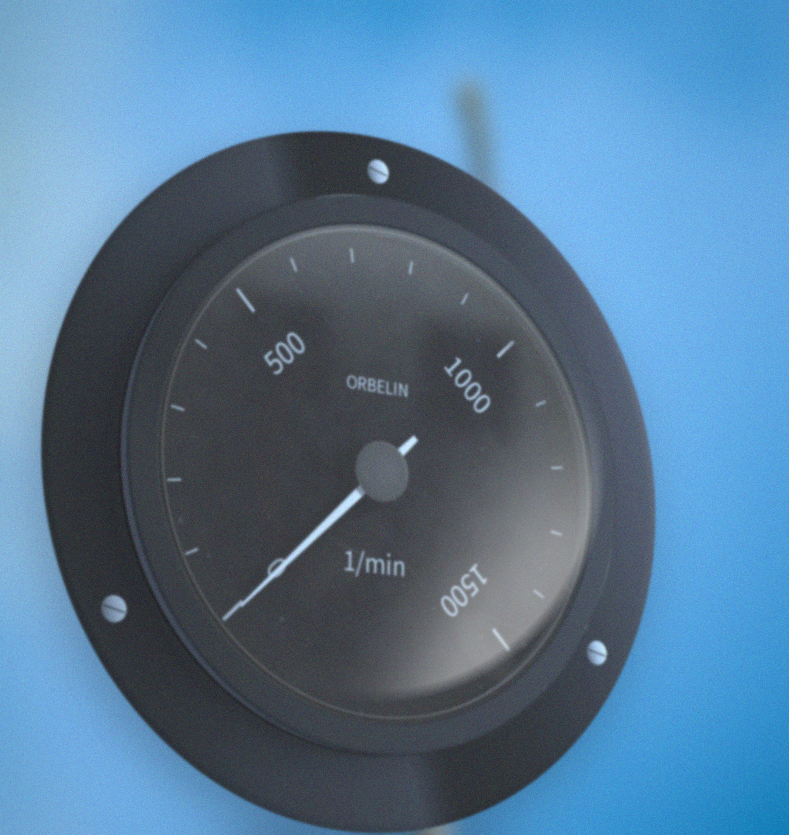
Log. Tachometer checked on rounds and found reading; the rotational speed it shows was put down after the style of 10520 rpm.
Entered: 0 rpm
